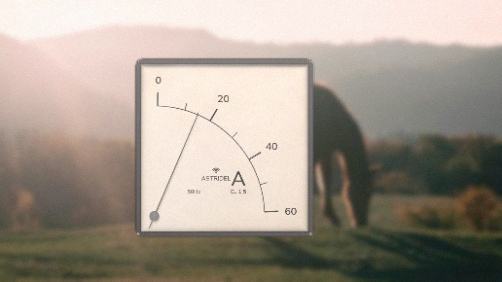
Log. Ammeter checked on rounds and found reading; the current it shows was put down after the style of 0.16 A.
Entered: 15 A
